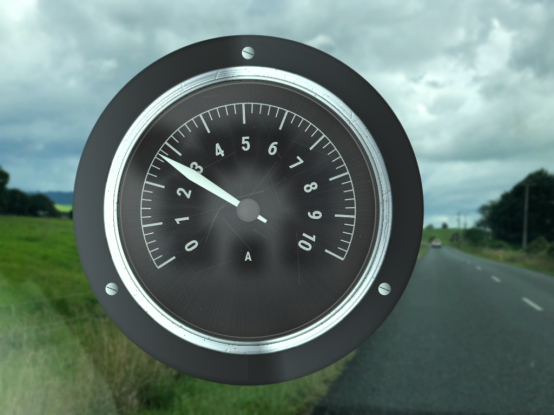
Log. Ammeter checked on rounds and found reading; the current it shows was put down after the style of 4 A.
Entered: 2.7 A
